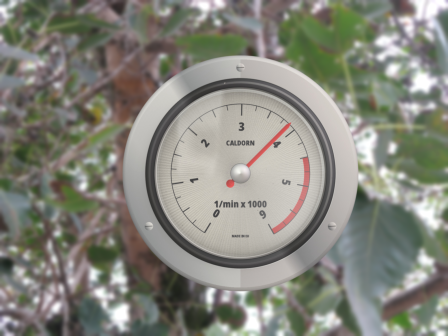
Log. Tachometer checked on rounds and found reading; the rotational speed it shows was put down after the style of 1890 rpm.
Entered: 3875 rpm
